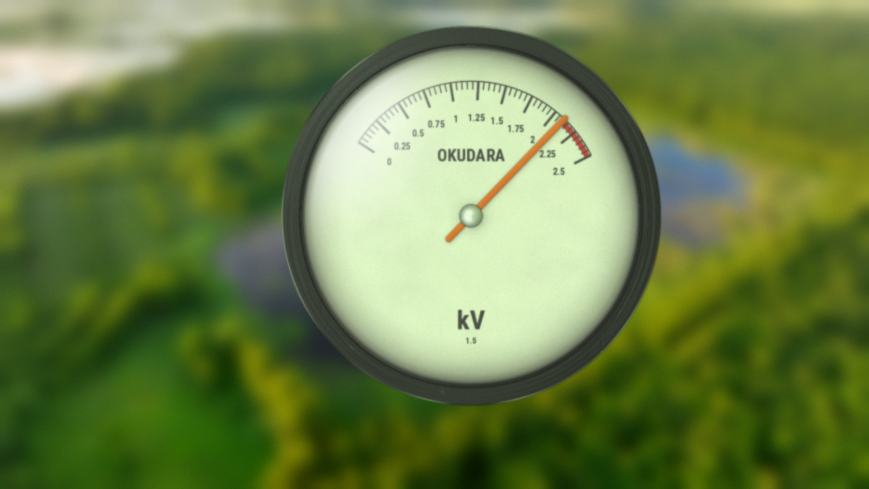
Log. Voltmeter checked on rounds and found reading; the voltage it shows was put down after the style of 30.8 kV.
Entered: 2.1 kV
